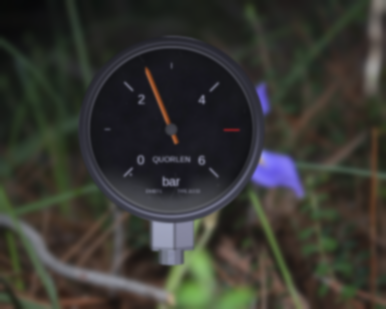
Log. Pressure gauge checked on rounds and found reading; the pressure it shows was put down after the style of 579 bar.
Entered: 2.5 bar
